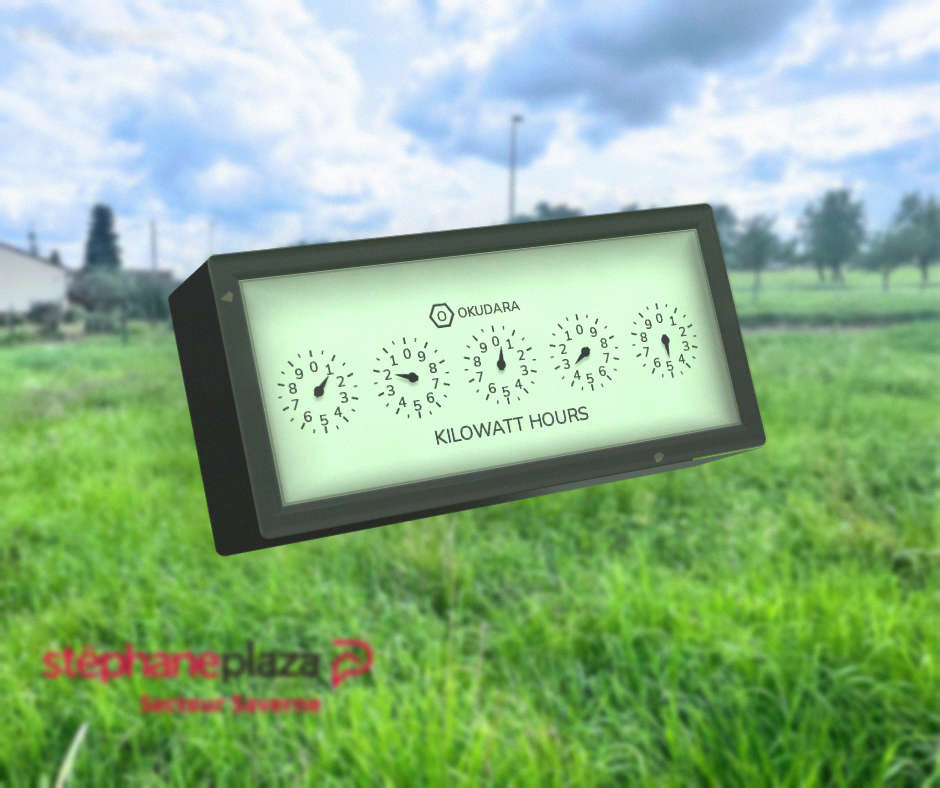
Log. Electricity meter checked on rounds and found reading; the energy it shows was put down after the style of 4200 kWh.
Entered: 12035 kWh
